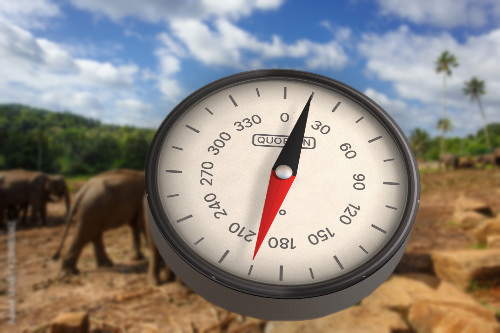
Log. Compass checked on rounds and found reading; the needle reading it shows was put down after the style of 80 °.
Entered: 195 °
